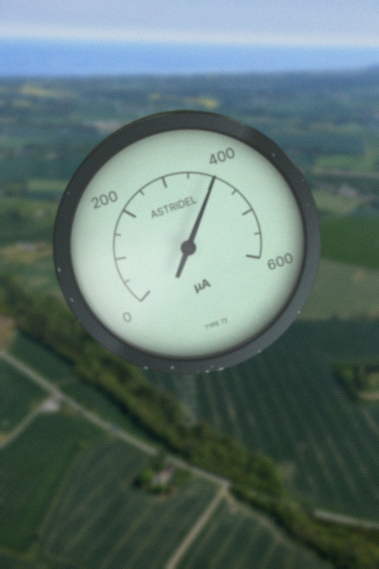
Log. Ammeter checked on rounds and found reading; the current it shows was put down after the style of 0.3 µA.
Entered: 400 µA
